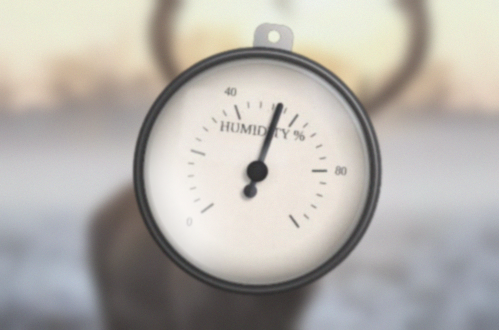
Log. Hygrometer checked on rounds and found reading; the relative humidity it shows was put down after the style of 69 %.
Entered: 54 %
